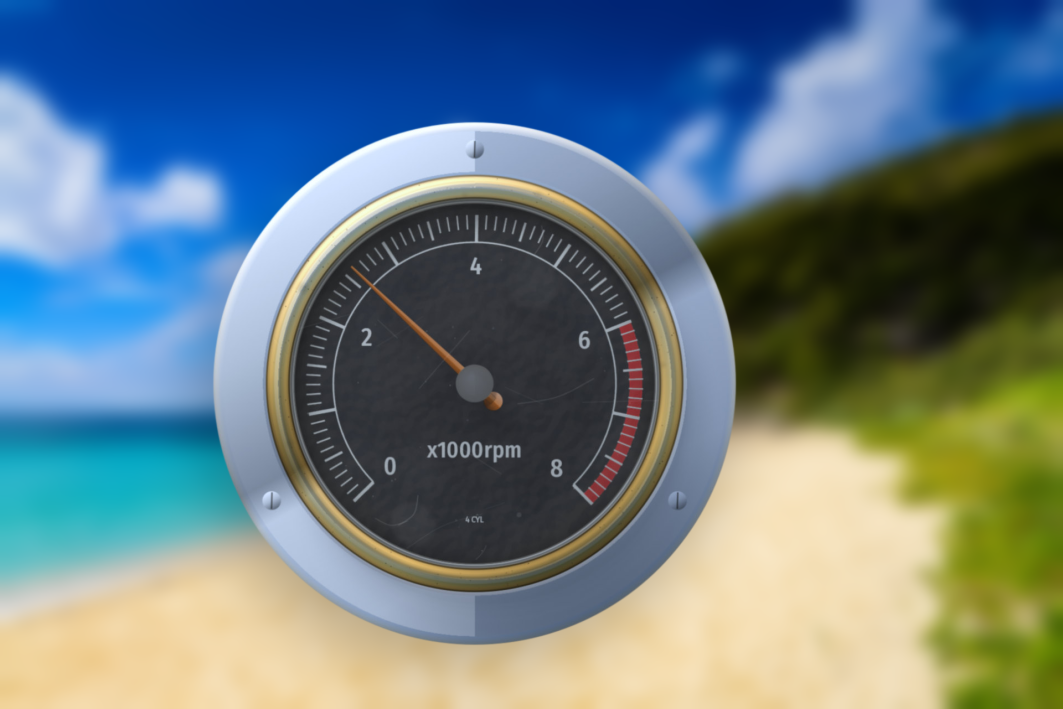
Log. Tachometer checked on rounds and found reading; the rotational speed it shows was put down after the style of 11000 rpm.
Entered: 2600 rpm
